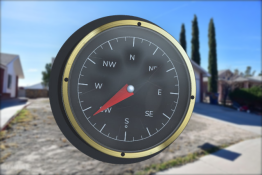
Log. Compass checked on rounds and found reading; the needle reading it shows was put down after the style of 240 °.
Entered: 230 °
